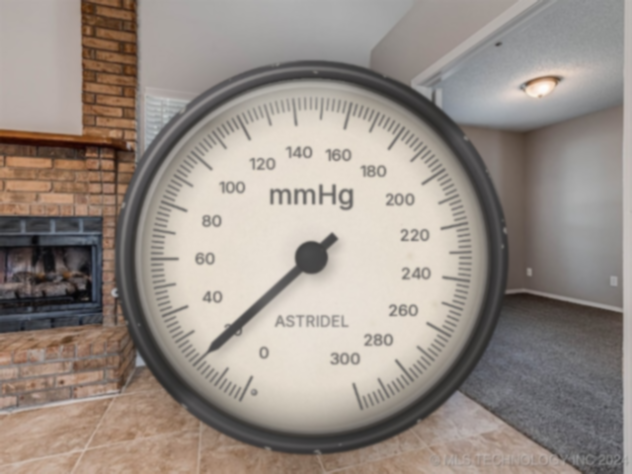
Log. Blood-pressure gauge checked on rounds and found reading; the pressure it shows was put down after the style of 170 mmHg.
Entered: 20 mmHg
